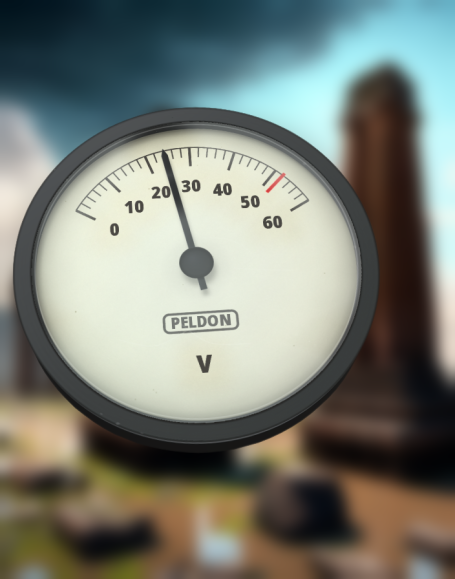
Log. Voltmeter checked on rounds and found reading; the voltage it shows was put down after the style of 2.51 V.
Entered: 24 V
